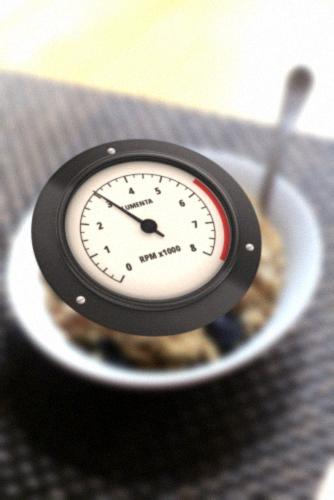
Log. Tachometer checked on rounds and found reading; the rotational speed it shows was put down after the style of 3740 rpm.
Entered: 3000 rpm
